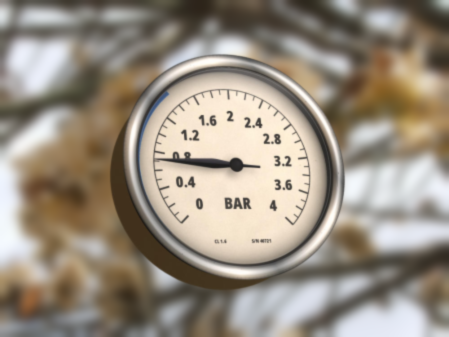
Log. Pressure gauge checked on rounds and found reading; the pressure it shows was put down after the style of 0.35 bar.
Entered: 0.7 bar
